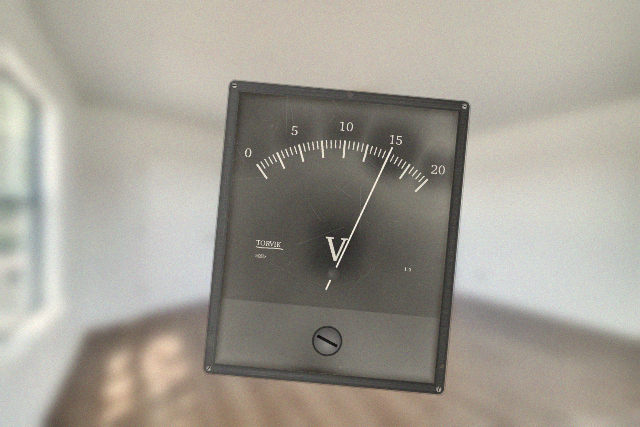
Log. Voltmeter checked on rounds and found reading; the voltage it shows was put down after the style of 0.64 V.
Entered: 15 V
